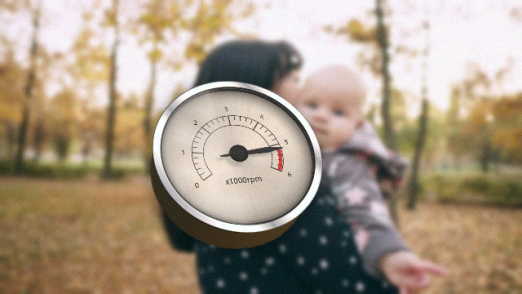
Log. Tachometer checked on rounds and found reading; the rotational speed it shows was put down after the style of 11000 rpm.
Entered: 5200 rpm
